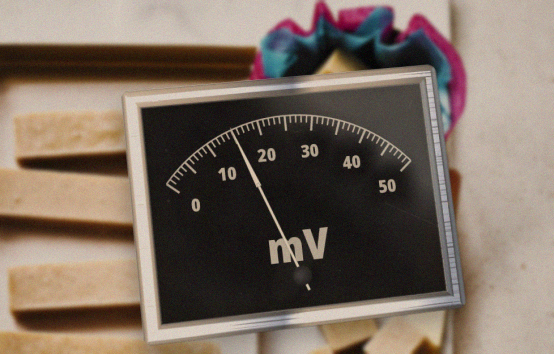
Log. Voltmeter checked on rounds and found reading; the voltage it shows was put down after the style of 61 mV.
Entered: 15 mV
